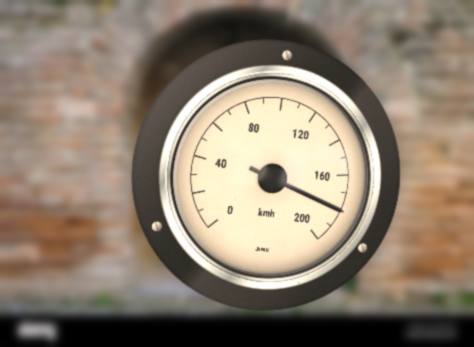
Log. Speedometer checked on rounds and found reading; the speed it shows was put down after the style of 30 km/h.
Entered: 180 km/h
